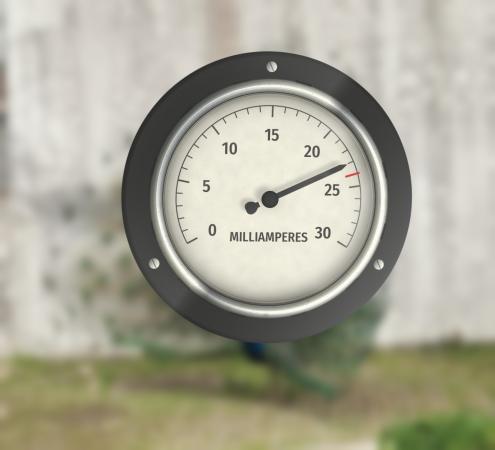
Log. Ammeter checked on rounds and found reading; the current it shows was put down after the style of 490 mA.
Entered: 23 mA
